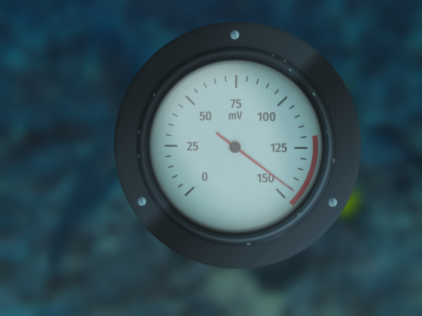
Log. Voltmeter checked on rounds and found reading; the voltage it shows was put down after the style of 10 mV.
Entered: 145 mV
